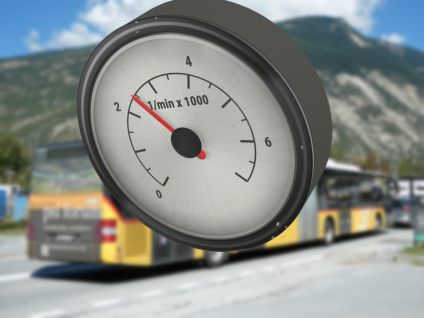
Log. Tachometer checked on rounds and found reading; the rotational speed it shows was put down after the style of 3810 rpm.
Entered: 2500 rpm
